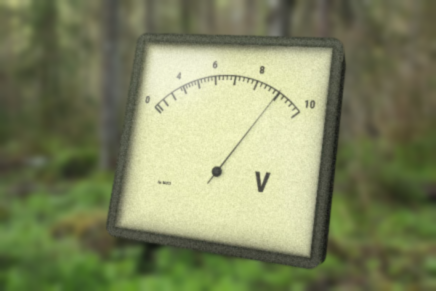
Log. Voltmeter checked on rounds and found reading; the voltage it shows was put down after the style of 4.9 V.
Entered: 9 V
